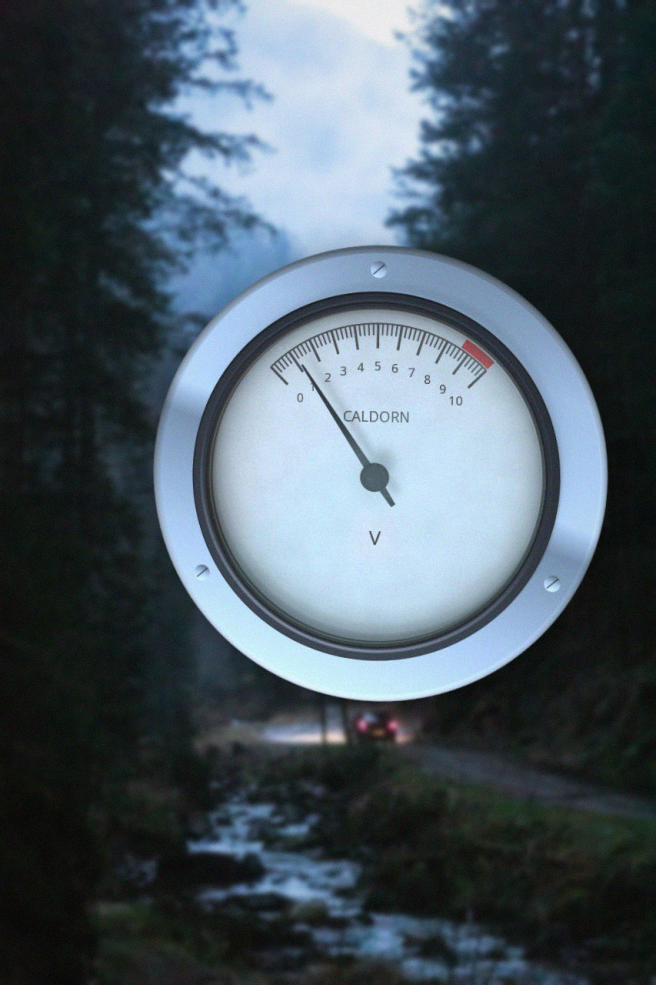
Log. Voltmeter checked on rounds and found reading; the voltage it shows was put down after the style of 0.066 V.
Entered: 1.2 V
